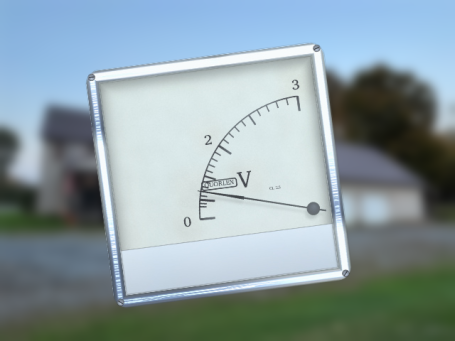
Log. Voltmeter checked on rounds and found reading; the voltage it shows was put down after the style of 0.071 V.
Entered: 1.2 V
